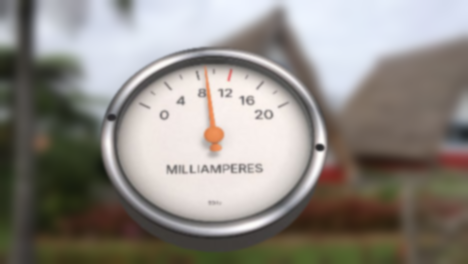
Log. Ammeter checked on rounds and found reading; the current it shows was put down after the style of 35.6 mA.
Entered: 9 mA
